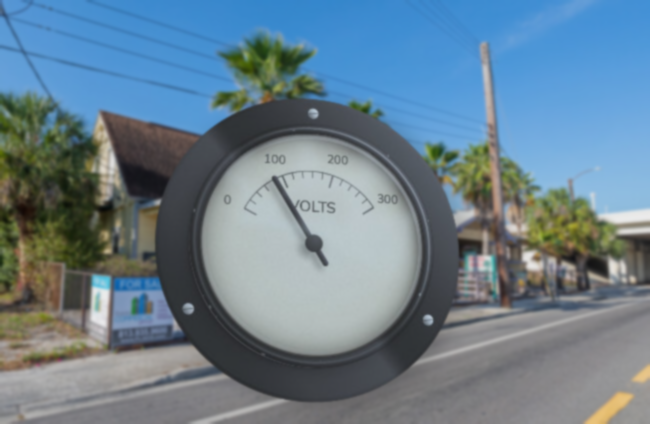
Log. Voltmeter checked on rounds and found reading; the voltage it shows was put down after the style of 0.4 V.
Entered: 80 V
